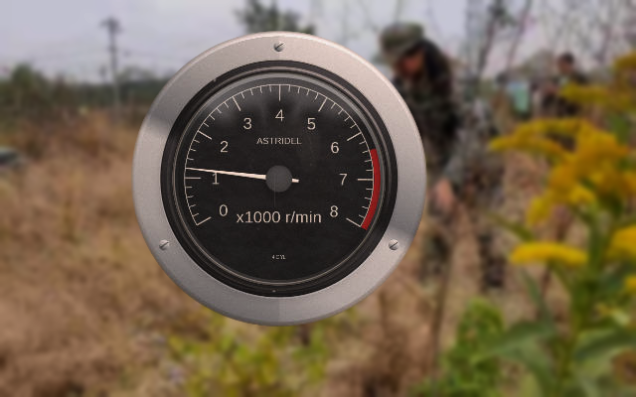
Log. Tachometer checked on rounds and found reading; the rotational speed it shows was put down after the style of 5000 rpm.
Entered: 1200 rpm
